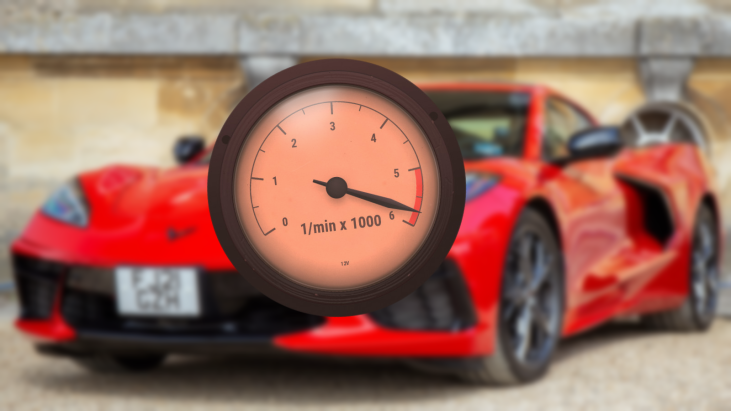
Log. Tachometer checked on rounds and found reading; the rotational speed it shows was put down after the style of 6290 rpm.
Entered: 5750 rpm
